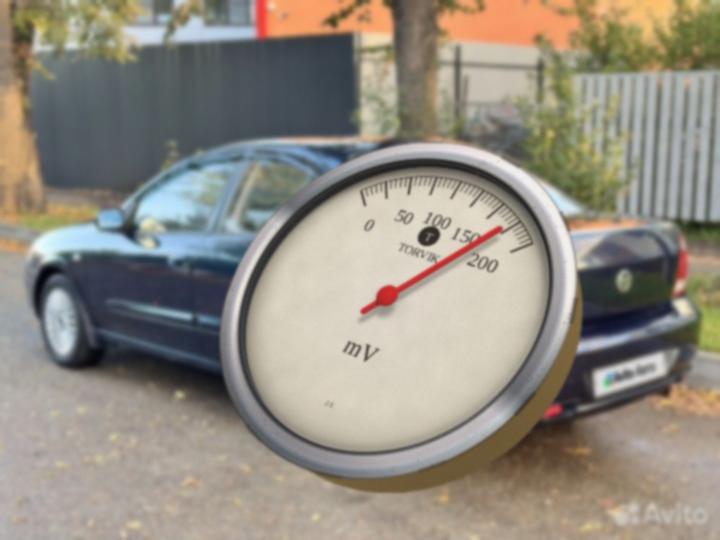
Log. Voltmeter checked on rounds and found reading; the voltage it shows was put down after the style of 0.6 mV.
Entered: 175 mV
